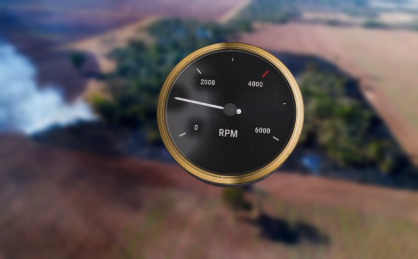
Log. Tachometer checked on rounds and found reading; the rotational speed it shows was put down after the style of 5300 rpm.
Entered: 1000 rpm
